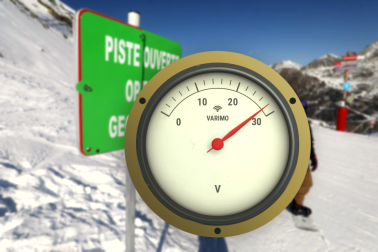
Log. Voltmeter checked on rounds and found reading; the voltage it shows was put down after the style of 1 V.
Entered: 28 V
